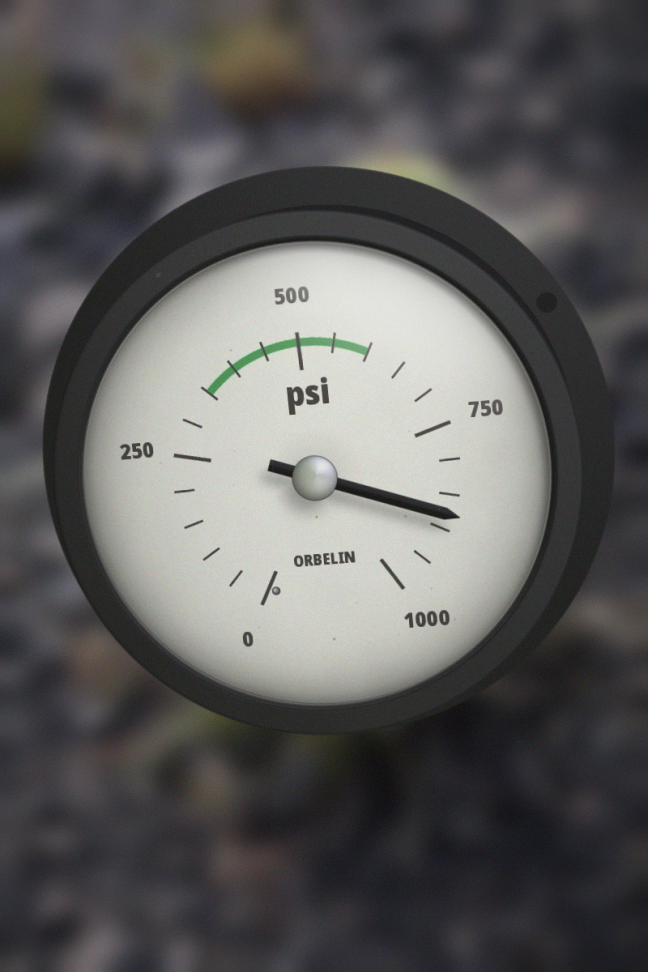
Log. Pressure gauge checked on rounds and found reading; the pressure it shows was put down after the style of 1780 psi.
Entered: 875 psi
